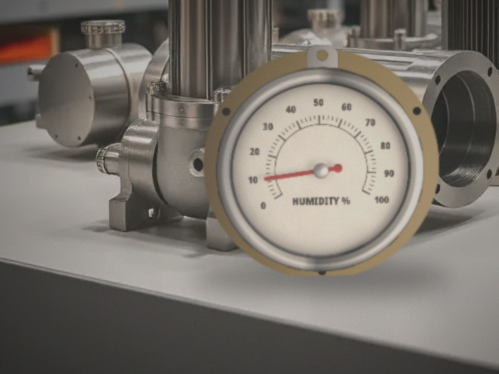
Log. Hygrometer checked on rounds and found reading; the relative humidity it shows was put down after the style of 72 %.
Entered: 10 %
